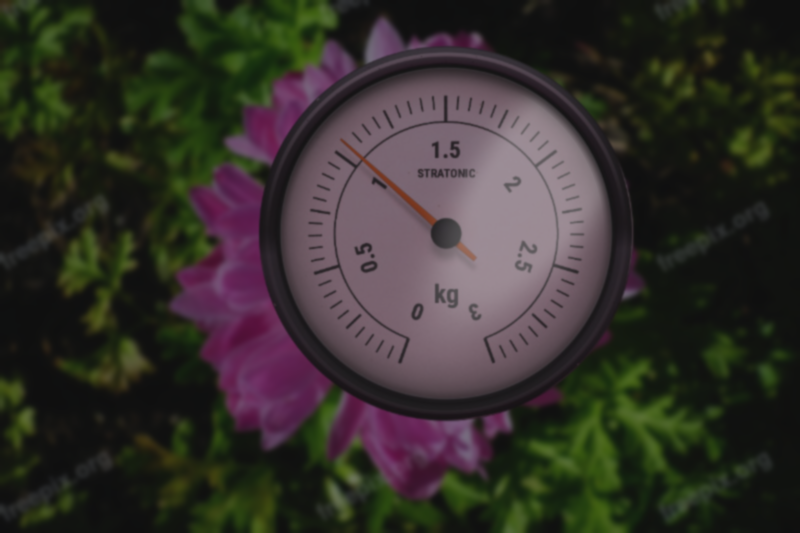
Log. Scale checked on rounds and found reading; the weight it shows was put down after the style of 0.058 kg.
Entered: 1.05 kg
